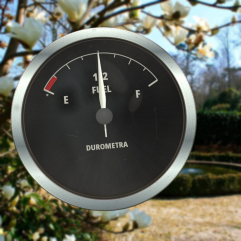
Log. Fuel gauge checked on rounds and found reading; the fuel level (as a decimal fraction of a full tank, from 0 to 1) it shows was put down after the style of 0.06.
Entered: 0.5
